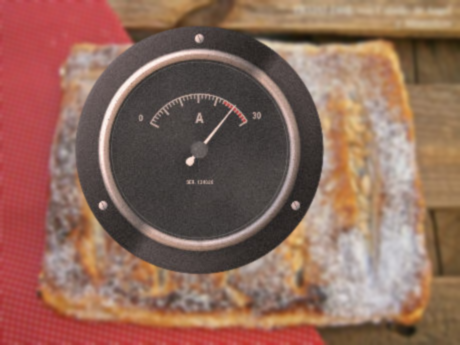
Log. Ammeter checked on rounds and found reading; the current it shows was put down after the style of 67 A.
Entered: 25 A
